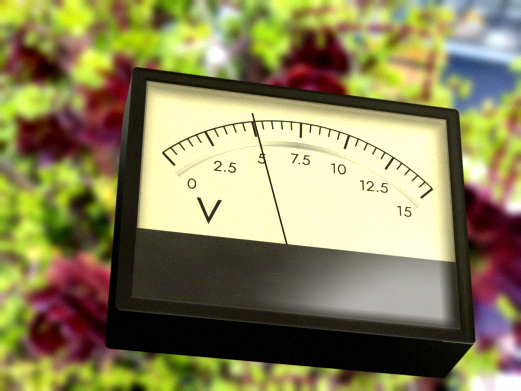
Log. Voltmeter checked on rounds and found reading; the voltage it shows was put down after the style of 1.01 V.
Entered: 5 V
